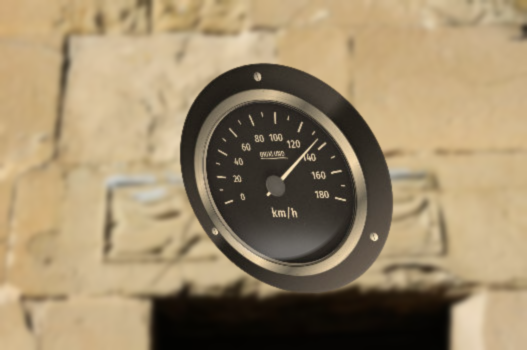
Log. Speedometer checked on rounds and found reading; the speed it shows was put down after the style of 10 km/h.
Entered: 135 km/h
